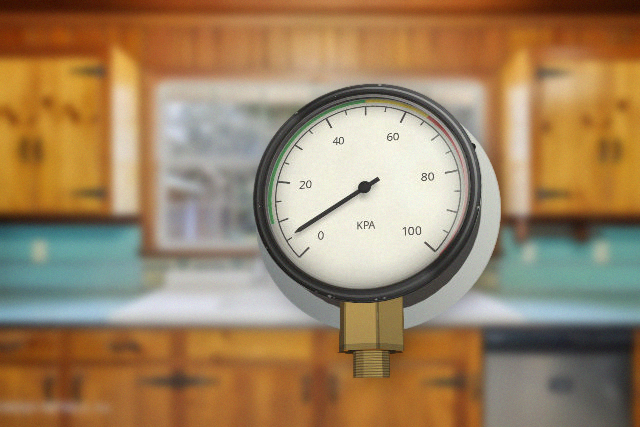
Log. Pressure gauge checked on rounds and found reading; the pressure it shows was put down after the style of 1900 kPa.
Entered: 5 kPa
